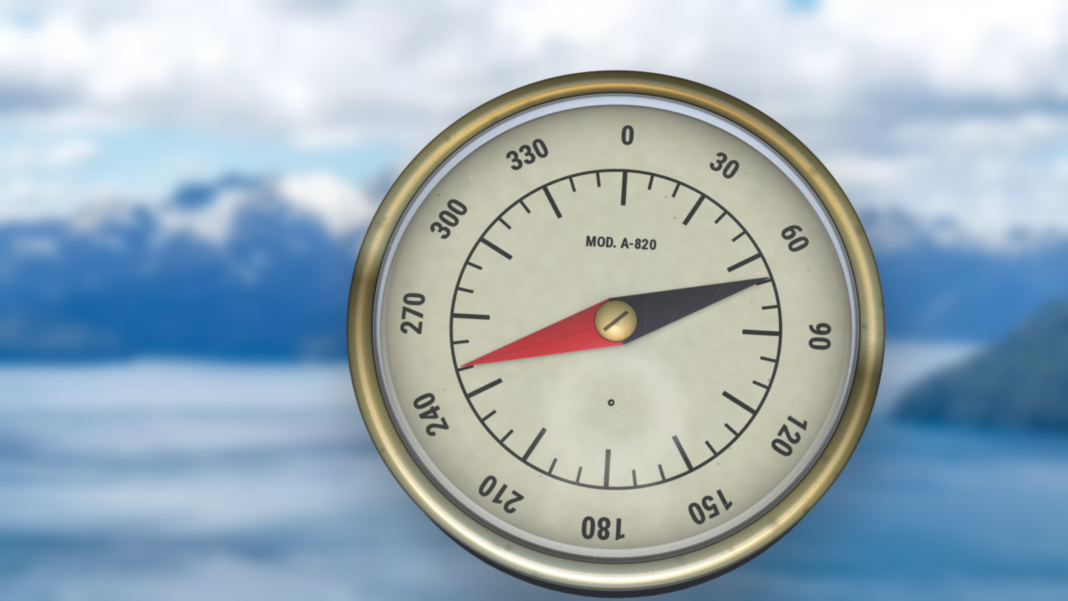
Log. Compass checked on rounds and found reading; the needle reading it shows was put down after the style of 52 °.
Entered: 250 °
